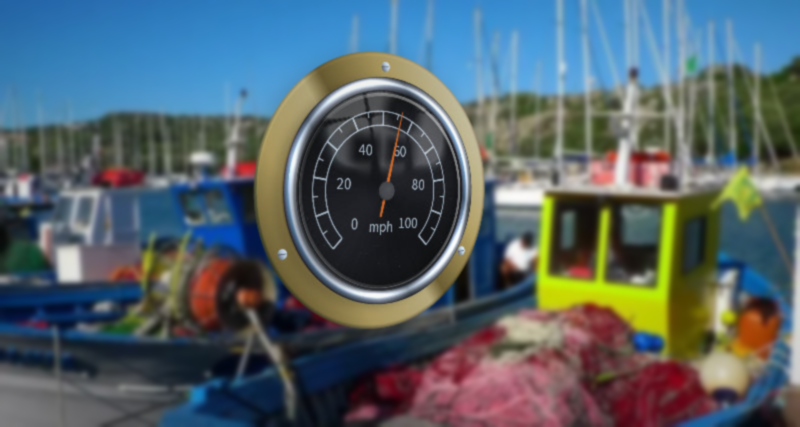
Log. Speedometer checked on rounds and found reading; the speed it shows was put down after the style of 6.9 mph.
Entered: 55 mph
